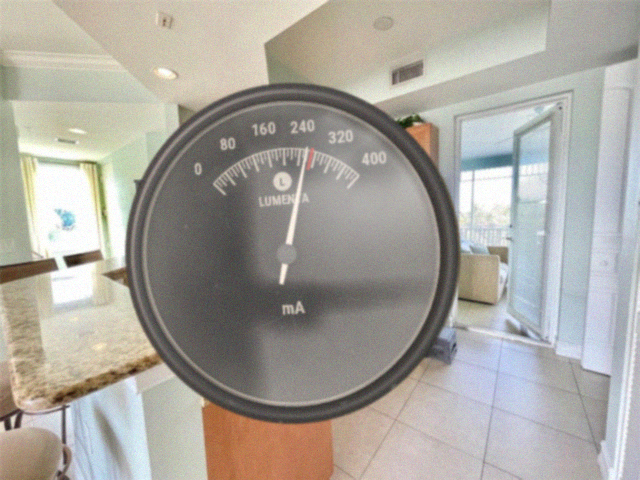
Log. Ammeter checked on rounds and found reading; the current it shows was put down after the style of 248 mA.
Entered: 260 mA
